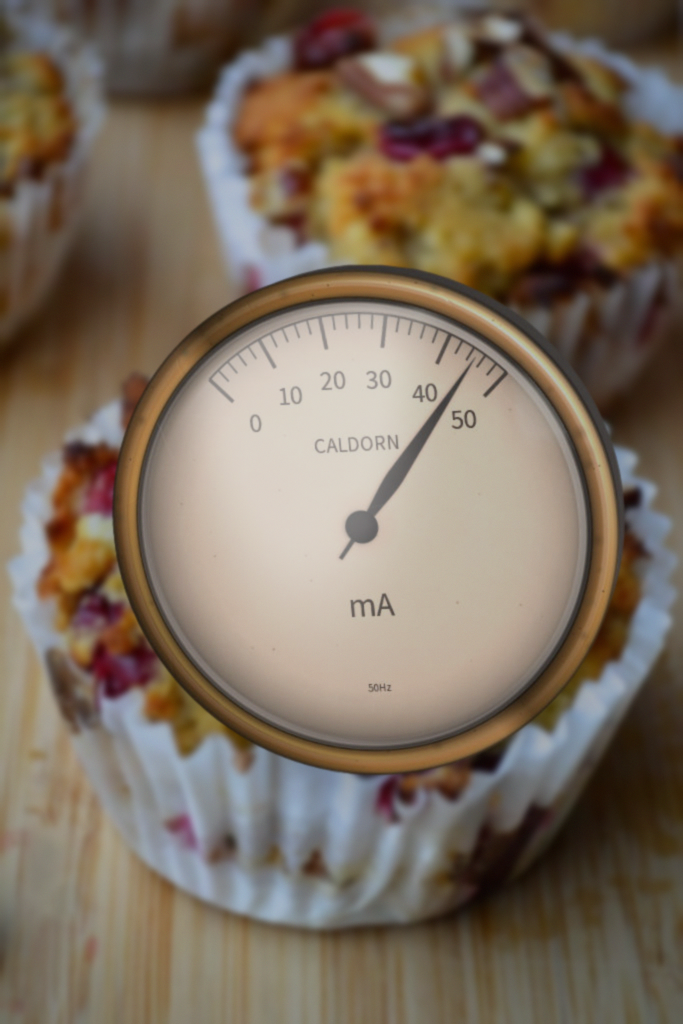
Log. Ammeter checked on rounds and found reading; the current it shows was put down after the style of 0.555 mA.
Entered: 45 mA
